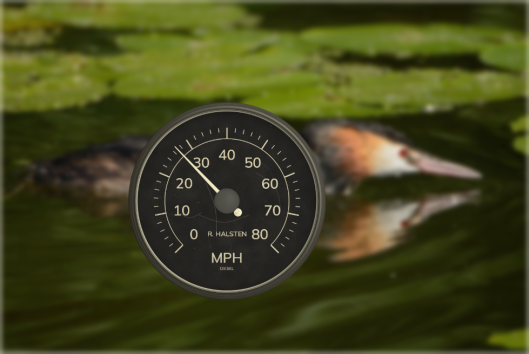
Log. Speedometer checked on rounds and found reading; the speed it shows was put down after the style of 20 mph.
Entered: 27 mph
